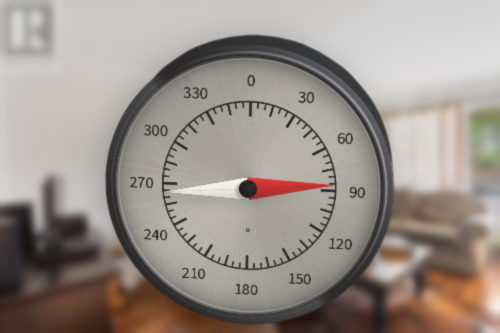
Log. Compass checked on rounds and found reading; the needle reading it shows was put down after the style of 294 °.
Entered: 85 °
